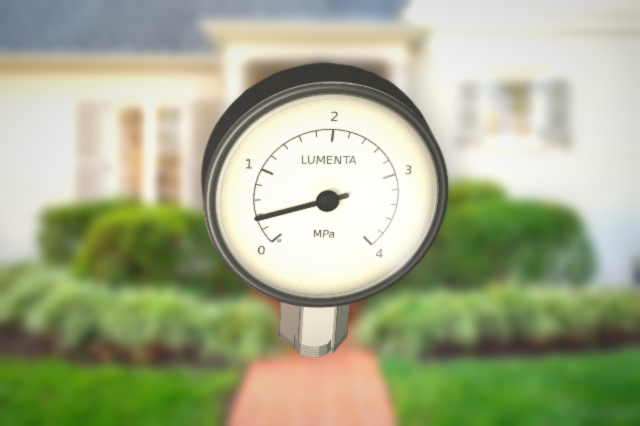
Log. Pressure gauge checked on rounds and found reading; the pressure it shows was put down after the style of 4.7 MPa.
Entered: 0.4 MPa
